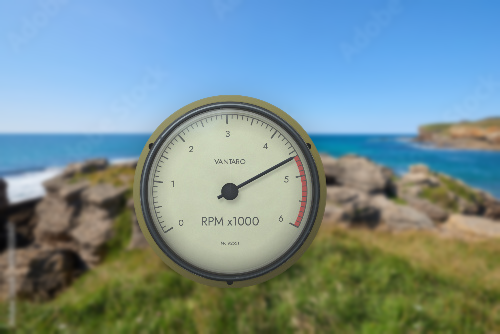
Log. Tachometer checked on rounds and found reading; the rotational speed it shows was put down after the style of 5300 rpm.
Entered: 4600 rpm
